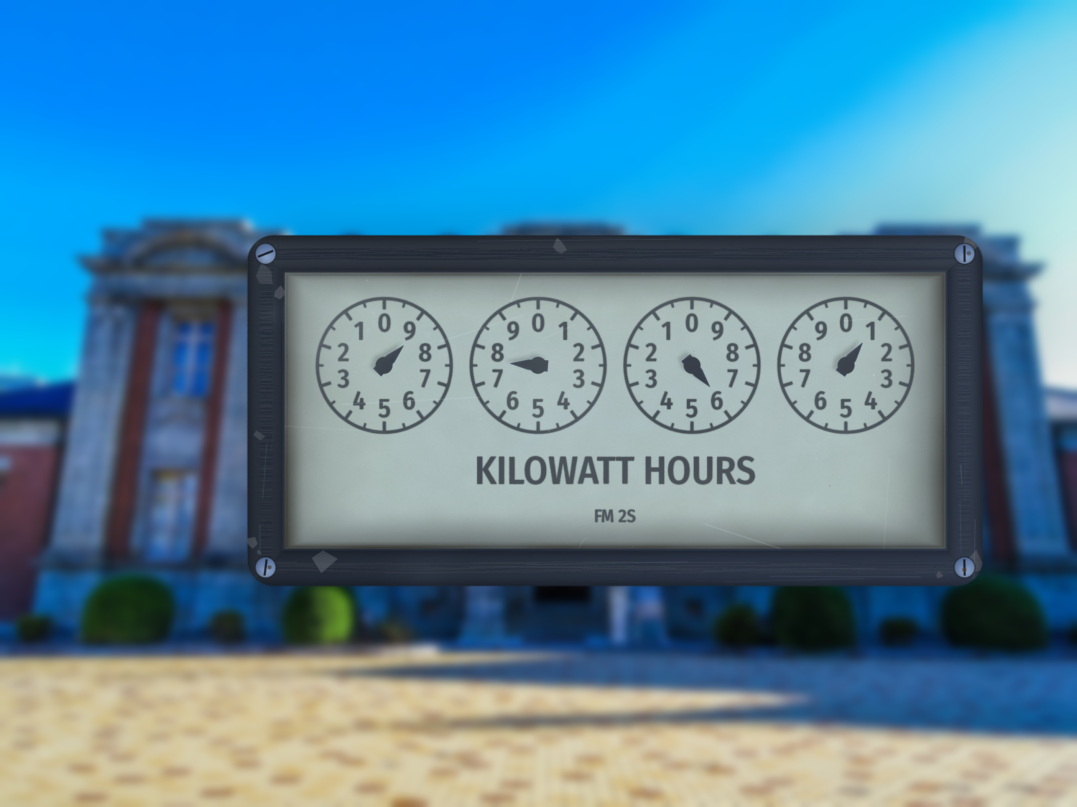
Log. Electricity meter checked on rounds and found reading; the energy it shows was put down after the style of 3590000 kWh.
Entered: 8761 kWh
